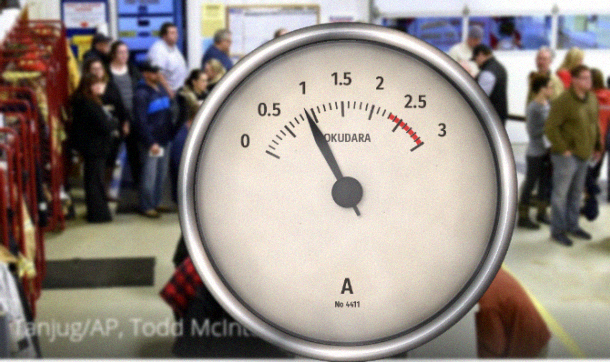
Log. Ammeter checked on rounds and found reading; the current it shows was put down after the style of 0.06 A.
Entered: 0.9 A
